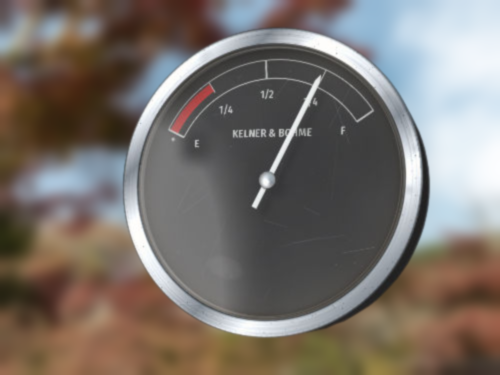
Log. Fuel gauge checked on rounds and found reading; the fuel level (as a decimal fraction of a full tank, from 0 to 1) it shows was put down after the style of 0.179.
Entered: 0.75
